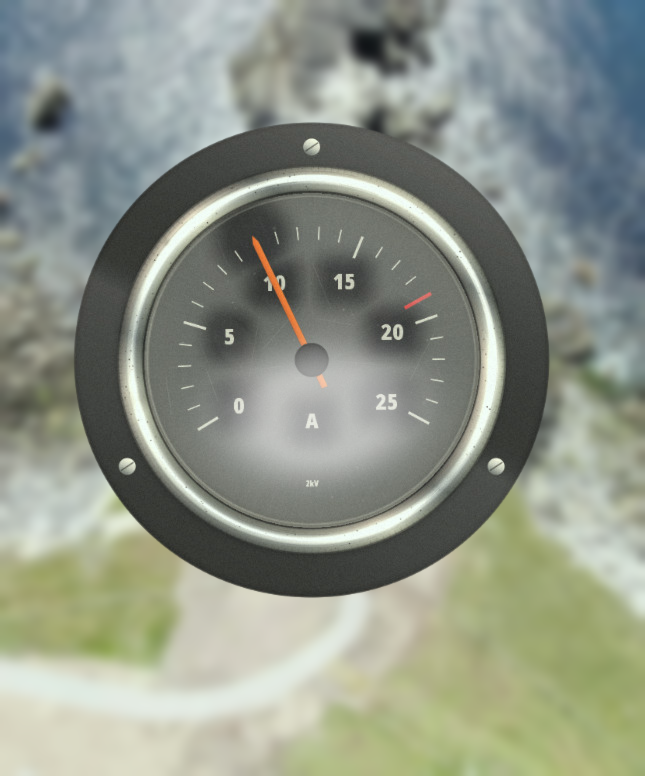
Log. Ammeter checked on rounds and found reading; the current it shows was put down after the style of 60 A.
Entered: 10 A
